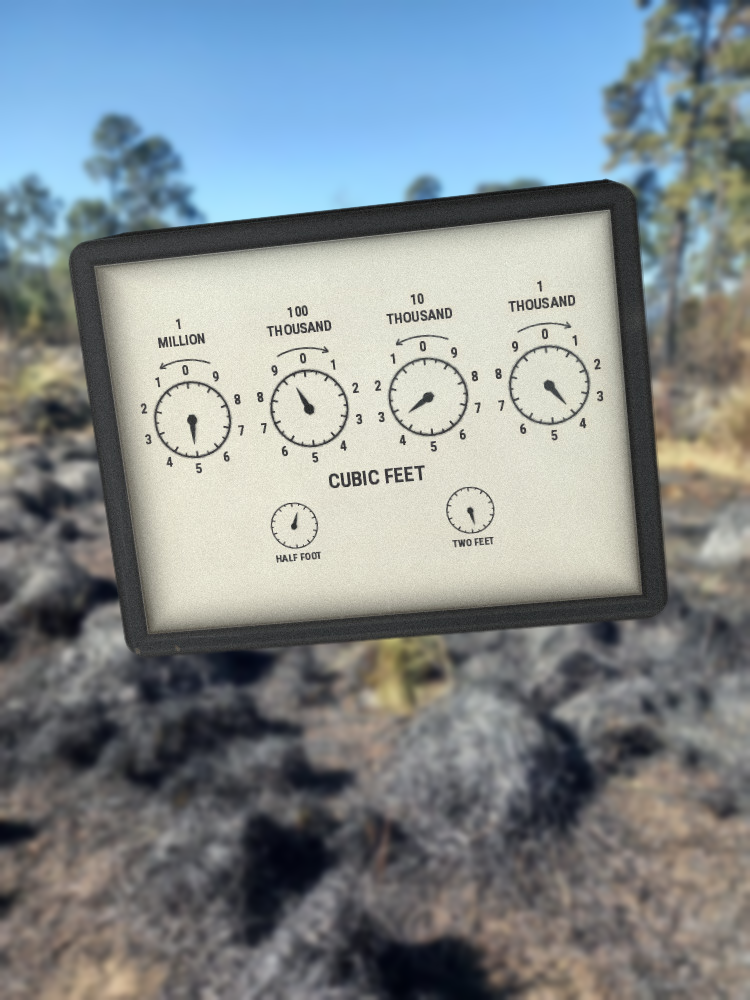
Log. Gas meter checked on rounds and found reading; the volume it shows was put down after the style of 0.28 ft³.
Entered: 493400 ft³
